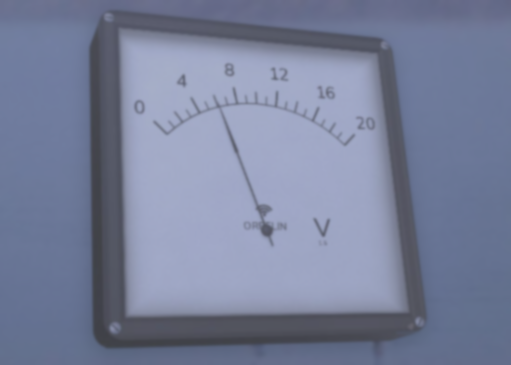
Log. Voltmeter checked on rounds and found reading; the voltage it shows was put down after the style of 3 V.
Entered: 6 V
